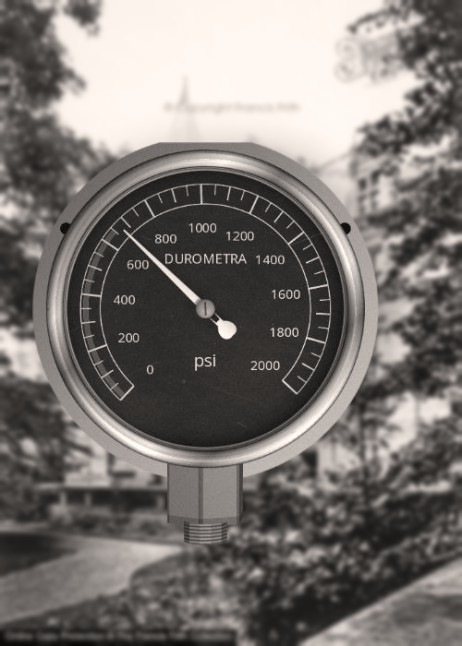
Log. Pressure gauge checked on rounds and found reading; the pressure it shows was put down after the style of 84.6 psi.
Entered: 675 psi
